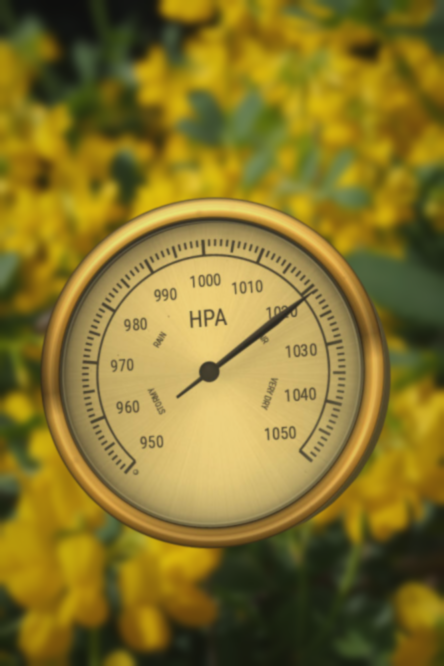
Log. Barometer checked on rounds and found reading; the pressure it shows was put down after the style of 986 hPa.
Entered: 1021 hPa
